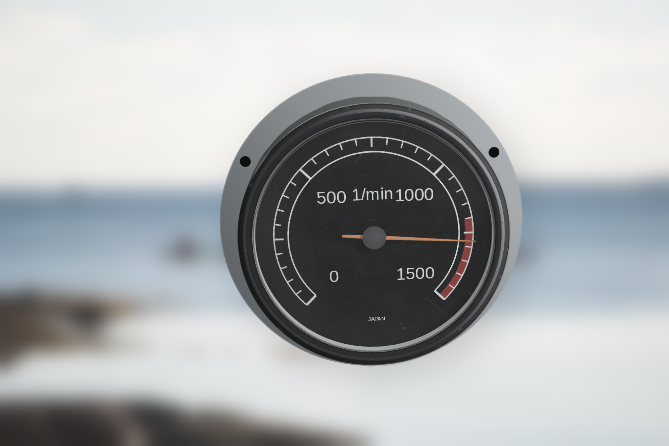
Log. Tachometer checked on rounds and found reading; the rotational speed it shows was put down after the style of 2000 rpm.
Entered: 1275 rpm
